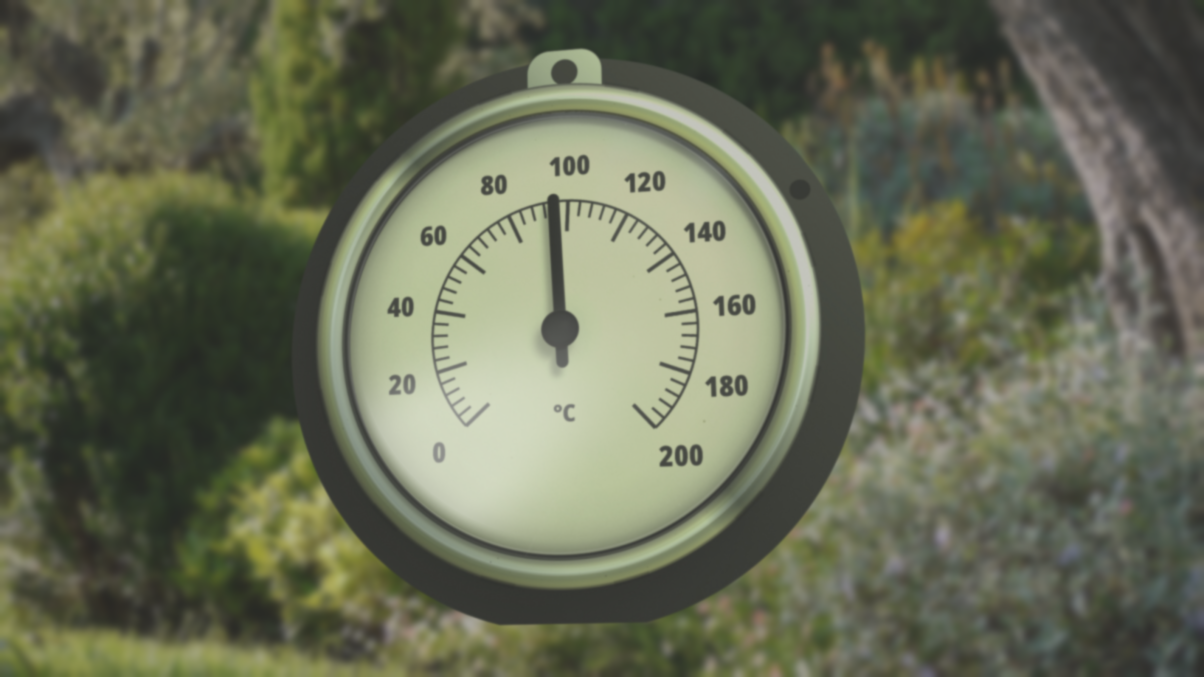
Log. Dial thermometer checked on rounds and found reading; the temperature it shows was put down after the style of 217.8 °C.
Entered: 96 °C
